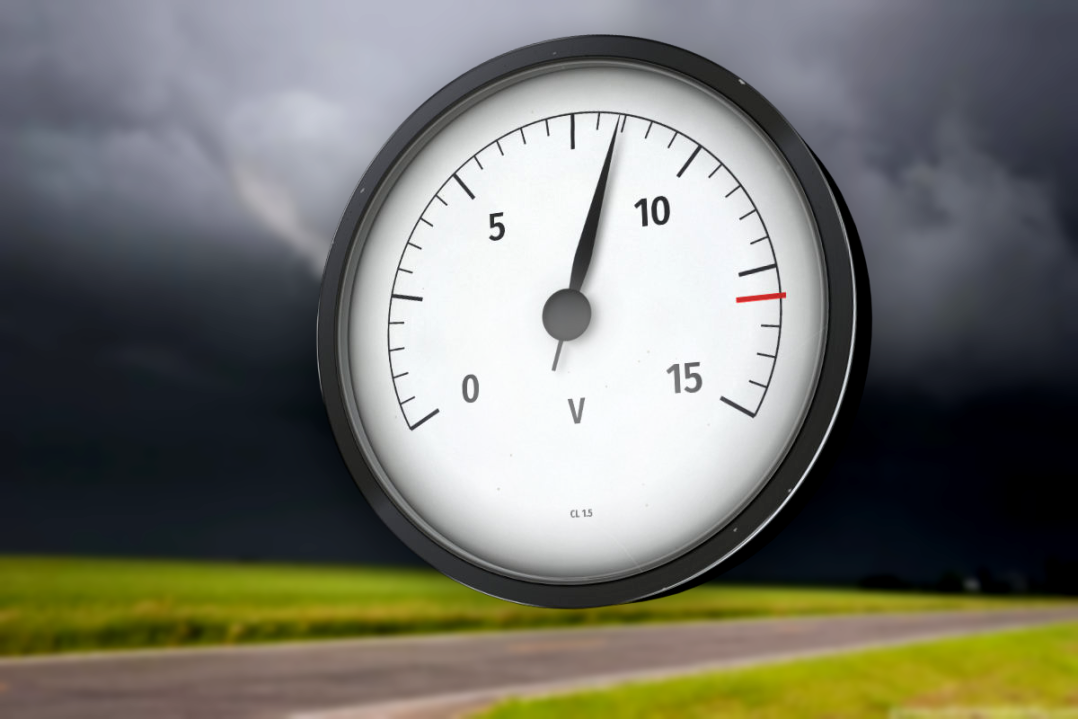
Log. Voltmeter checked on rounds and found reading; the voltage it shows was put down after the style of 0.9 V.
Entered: 8.5 V
